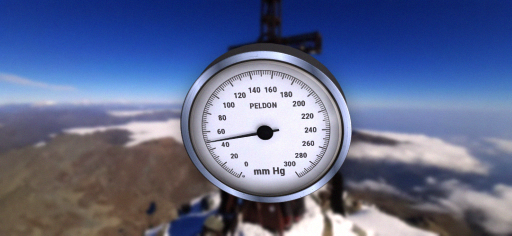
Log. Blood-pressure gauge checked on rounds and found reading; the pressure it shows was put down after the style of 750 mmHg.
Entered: 50 mmHg
